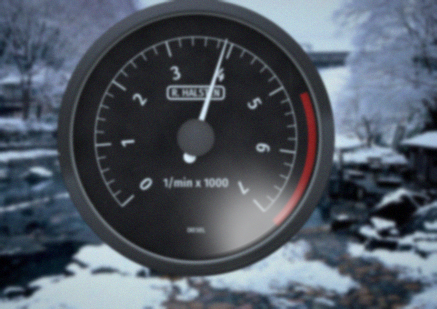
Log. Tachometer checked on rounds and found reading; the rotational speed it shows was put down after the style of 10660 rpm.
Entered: 3900 rpm
